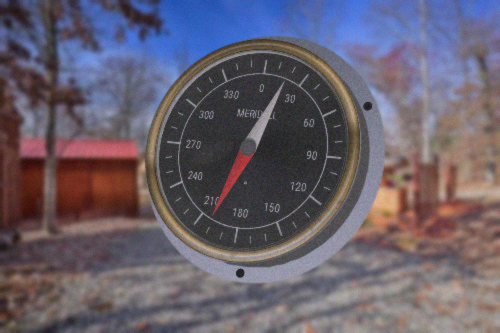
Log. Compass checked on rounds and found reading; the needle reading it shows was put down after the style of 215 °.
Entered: 200 °
